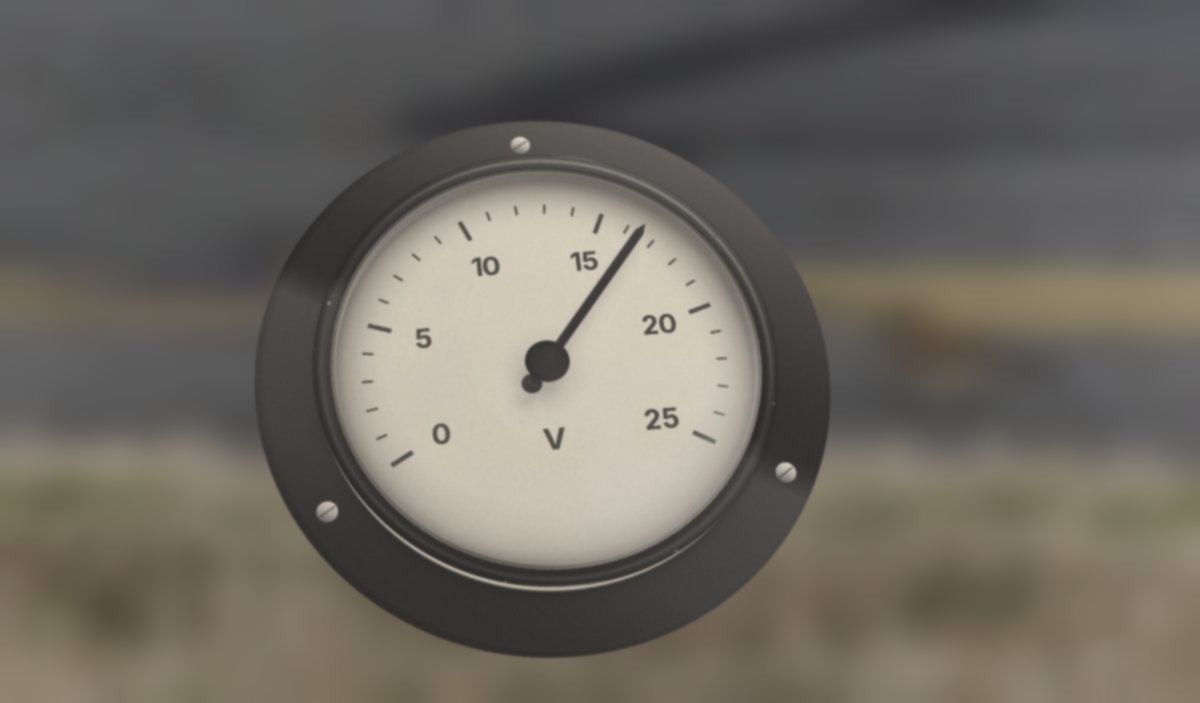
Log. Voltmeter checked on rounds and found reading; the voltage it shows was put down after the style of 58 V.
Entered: 16.5 V
